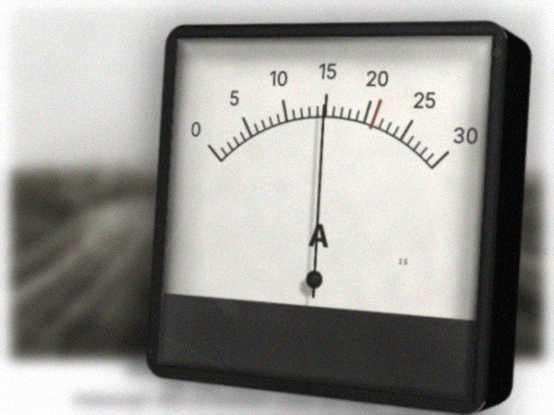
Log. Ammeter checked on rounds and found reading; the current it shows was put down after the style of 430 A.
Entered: 15 A
